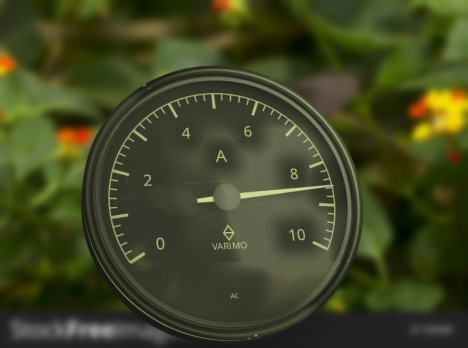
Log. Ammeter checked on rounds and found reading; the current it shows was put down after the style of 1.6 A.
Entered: 8.6 A
